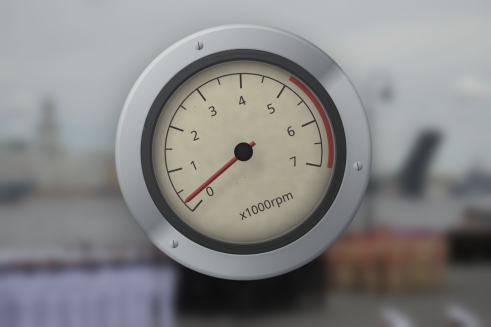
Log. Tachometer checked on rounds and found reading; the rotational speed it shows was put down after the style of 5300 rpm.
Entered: 250 rpm
